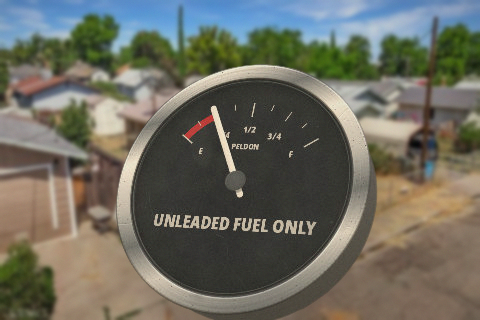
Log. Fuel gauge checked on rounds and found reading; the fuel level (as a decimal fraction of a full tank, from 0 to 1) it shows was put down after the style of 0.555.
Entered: 0.25
